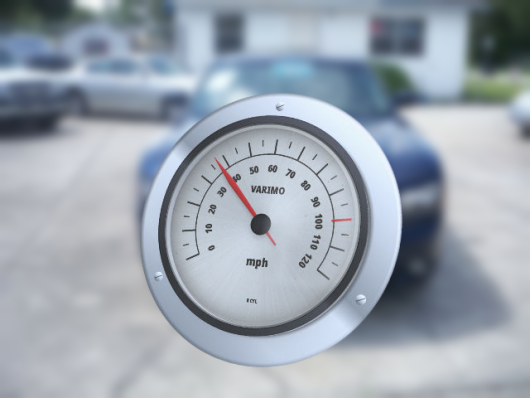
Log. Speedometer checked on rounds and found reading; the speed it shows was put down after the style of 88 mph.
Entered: 37.5 mph
